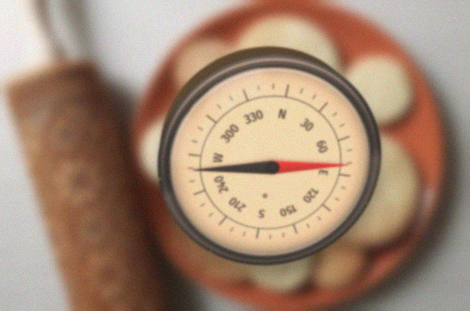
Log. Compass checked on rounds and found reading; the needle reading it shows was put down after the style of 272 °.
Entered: 80 °
